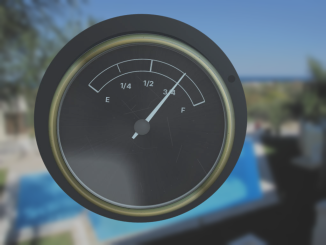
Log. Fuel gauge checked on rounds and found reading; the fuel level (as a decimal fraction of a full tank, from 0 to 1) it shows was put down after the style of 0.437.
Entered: 0.75
